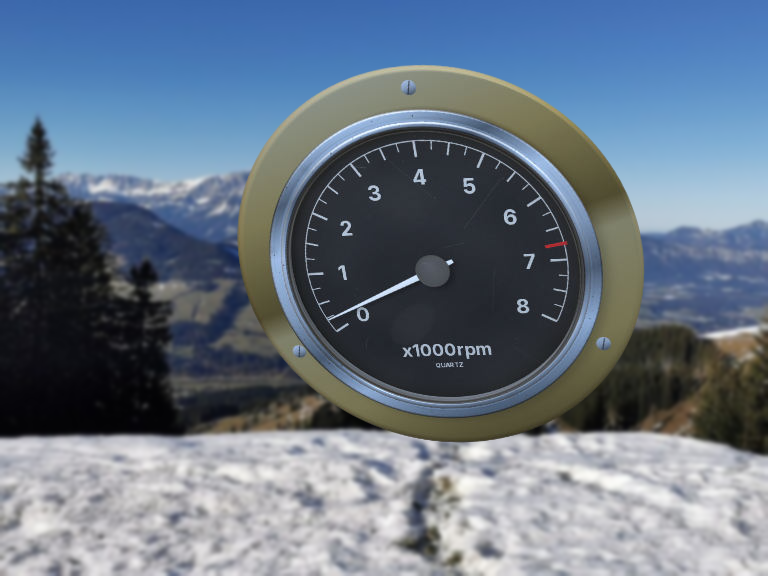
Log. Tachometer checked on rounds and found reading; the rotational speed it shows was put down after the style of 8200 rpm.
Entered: 250 rpm
